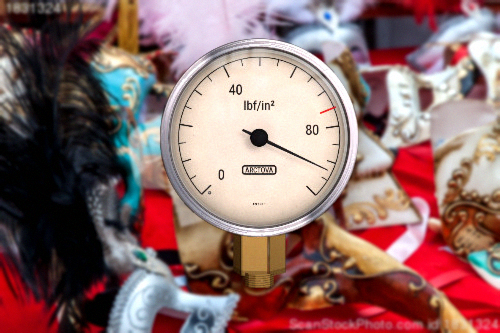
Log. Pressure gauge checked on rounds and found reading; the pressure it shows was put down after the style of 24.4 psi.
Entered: 92.5 psi
